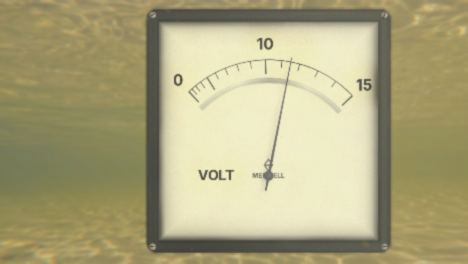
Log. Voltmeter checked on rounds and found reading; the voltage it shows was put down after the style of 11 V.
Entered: 11.5 V
